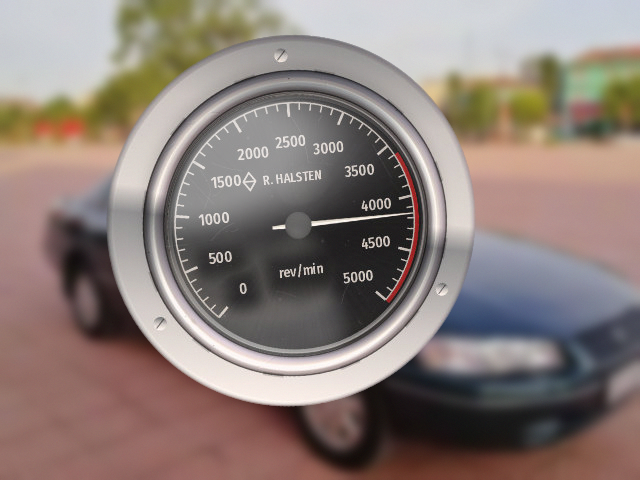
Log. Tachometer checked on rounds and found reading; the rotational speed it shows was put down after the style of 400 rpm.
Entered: 4150 rpm
